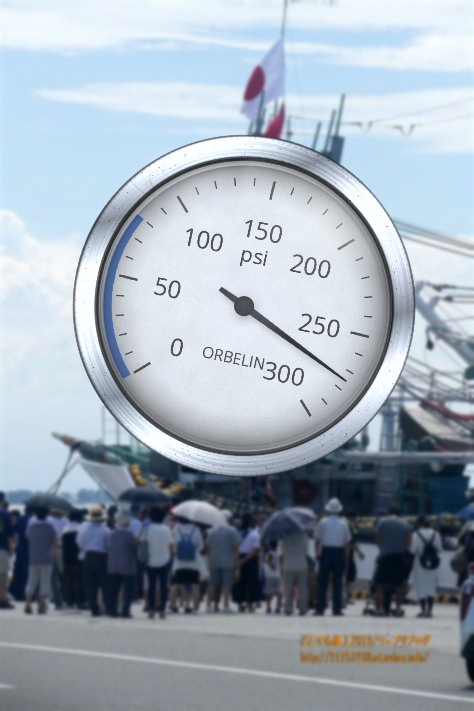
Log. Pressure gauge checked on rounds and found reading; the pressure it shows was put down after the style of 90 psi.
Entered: 275 psi
